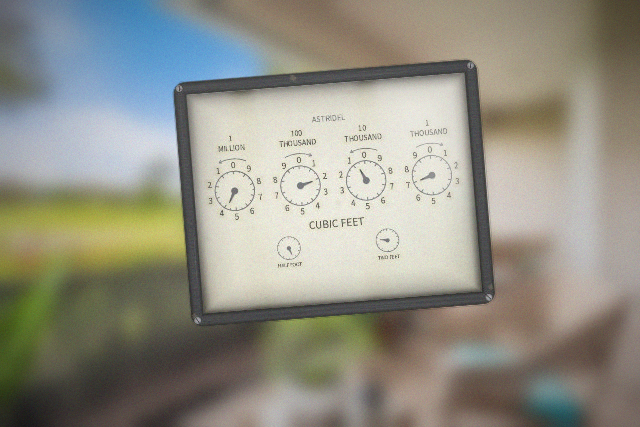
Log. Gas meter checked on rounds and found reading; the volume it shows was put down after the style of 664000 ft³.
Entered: 420700 ft³
